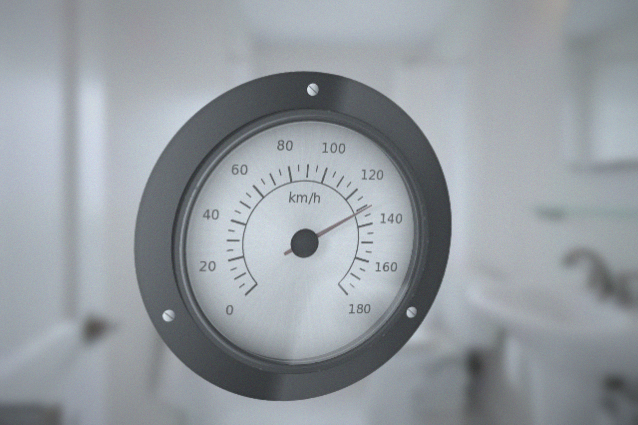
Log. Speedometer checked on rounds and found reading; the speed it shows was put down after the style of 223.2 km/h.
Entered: 130 km/h
